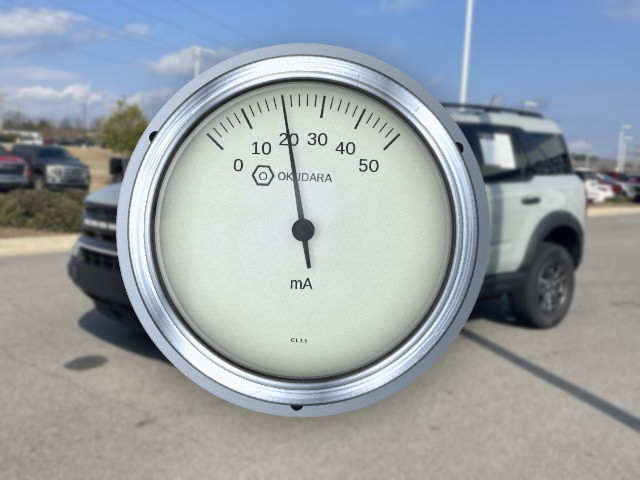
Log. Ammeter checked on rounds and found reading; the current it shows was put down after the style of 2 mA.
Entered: 20 mA
